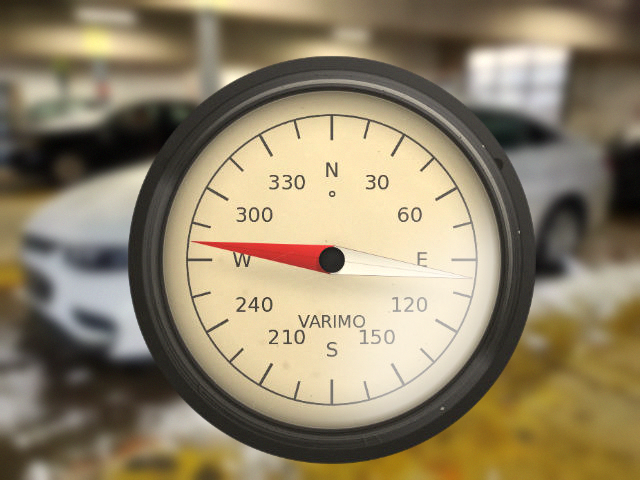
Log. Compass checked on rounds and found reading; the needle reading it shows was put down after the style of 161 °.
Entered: 277.5 °
